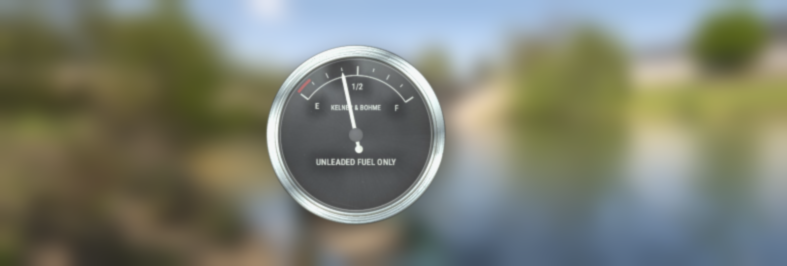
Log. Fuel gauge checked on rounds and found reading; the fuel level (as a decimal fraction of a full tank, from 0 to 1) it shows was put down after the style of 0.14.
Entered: 0.375
